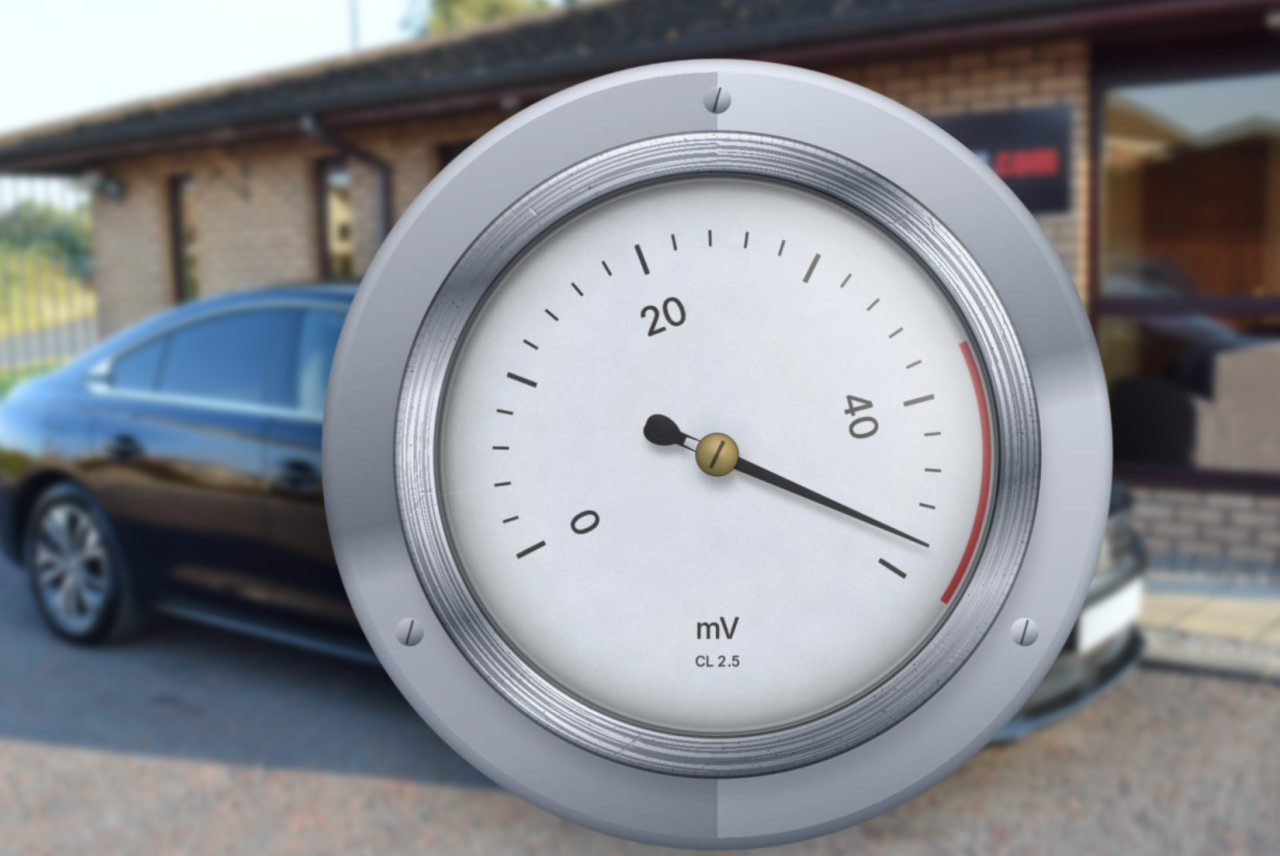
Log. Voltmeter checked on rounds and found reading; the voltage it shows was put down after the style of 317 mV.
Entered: 48 mV
